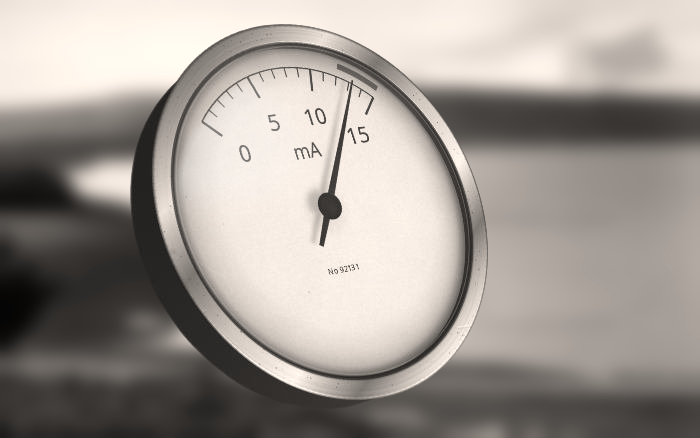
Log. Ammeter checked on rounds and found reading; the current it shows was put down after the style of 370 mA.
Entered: 13 mA
